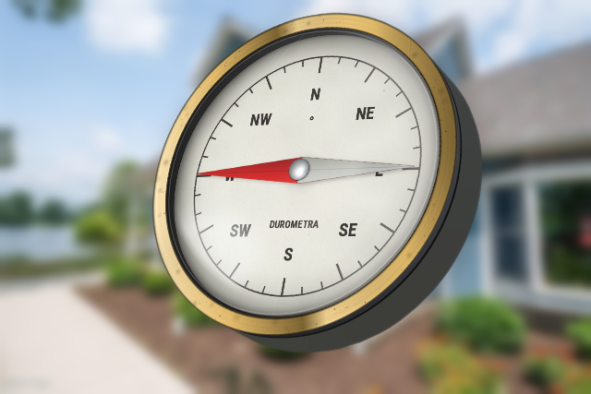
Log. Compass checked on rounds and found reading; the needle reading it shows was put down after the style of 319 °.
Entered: 270 °
